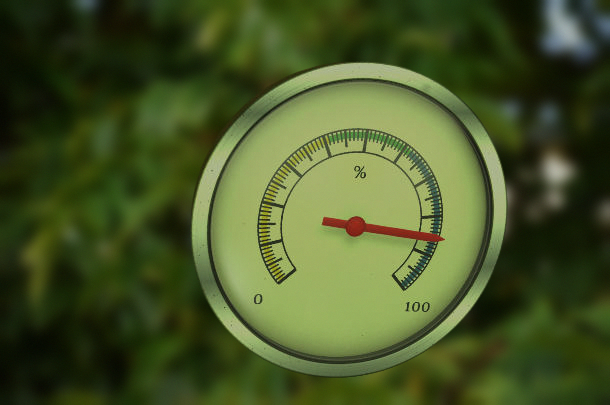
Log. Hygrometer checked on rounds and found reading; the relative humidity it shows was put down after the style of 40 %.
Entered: 85 %
